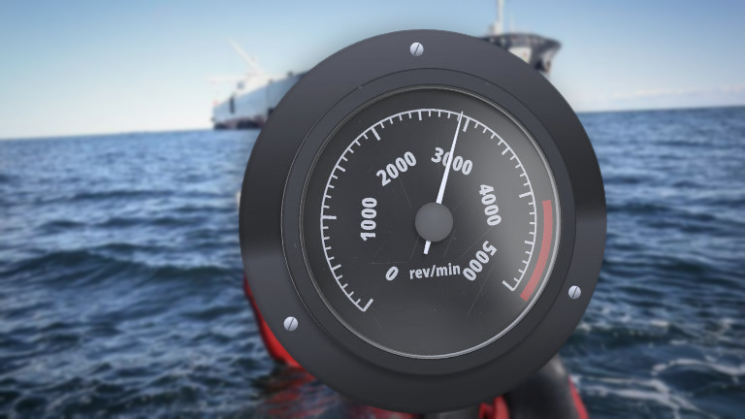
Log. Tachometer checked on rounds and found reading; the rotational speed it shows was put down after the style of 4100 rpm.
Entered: 2900 rpm
